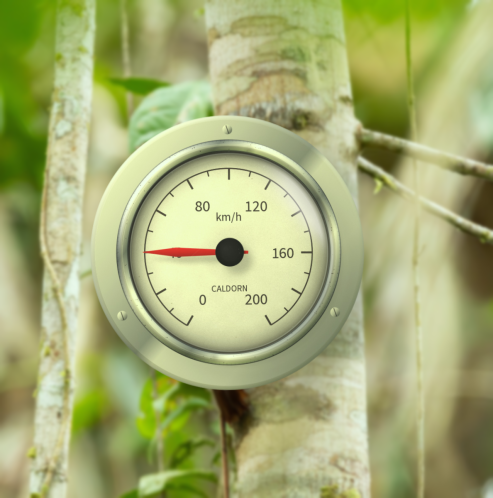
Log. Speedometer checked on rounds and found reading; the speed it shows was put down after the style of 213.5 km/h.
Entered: 40 km/h
